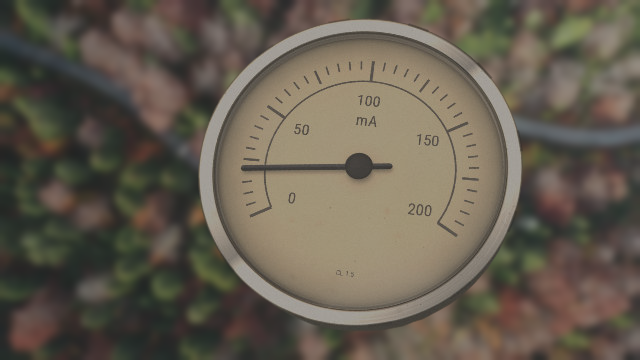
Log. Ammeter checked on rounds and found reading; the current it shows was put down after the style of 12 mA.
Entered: 20 mA
